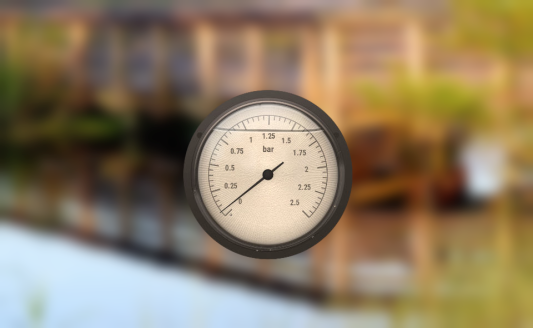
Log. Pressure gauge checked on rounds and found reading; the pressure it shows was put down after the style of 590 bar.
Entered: 0.05 bar
